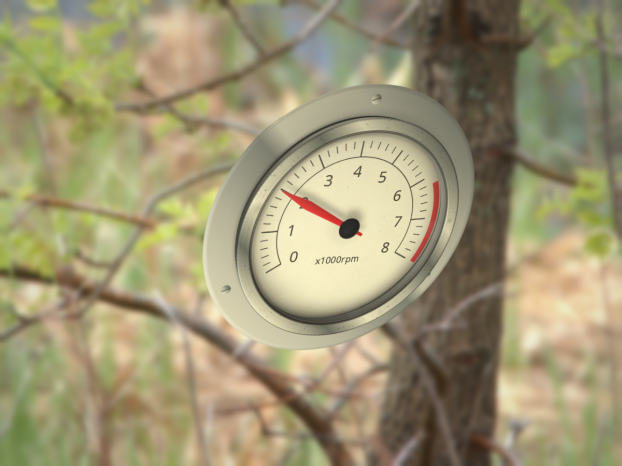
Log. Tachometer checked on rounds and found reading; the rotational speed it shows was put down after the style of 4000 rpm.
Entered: 2000 rpm
